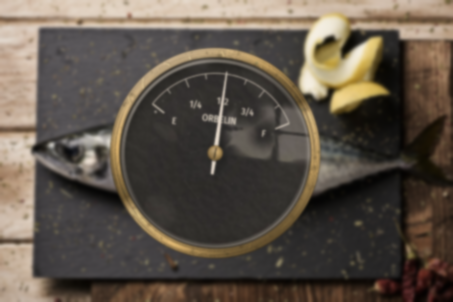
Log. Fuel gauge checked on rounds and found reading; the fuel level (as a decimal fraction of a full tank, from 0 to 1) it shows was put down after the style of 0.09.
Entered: 0.5
